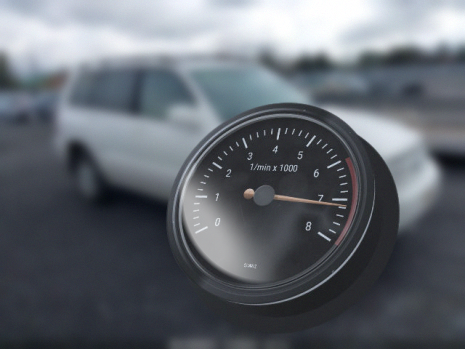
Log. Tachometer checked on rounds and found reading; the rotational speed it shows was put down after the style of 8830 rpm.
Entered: 7200 rpm
